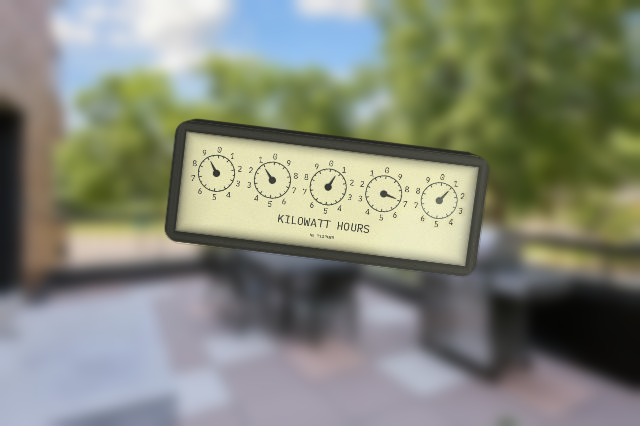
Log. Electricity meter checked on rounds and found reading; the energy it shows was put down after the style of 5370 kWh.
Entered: 91071 kWh
